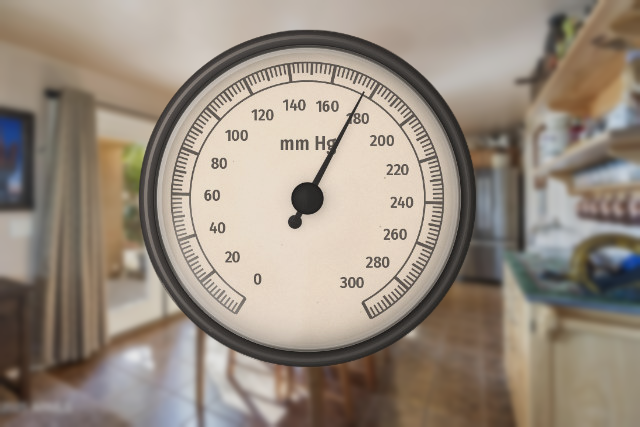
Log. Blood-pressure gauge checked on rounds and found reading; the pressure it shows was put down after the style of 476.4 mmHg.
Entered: 176 mmHg
